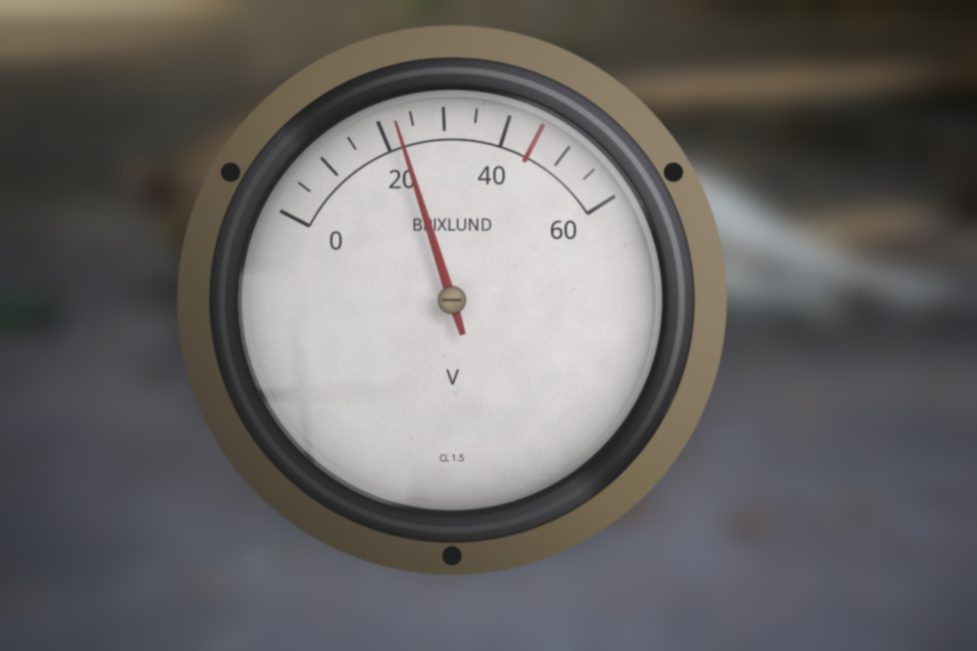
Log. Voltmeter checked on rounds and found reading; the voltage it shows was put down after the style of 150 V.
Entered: 22.5 V
